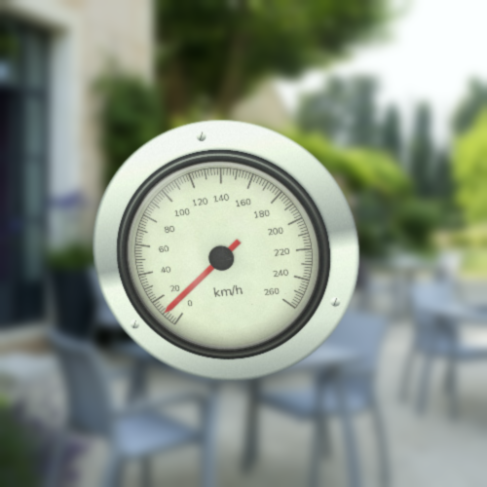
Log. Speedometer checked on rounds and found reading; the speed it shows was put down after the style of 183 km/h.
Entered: 10 km/h
